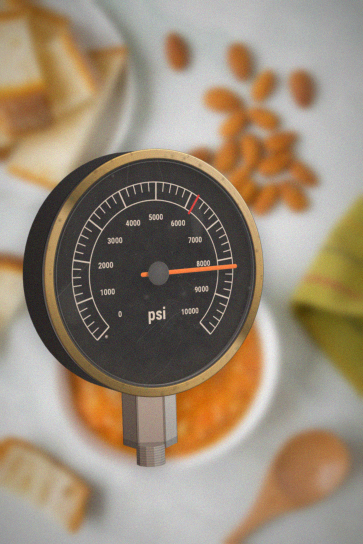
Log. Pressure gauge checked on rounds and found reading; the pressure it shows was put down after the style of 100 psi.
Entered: 8200 psi
